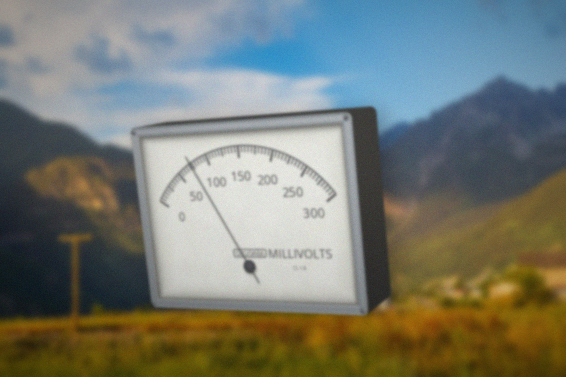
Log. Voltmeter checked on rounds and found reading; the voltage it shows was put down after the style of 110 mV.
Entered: 75 mV
